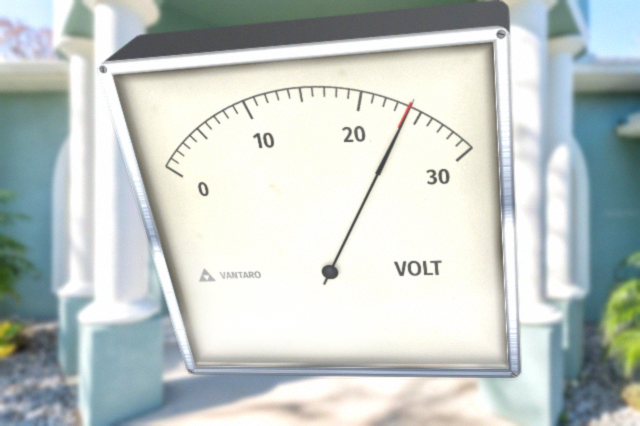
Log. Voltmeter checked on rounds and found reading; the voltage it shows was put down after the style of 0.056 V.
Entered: 24 V
